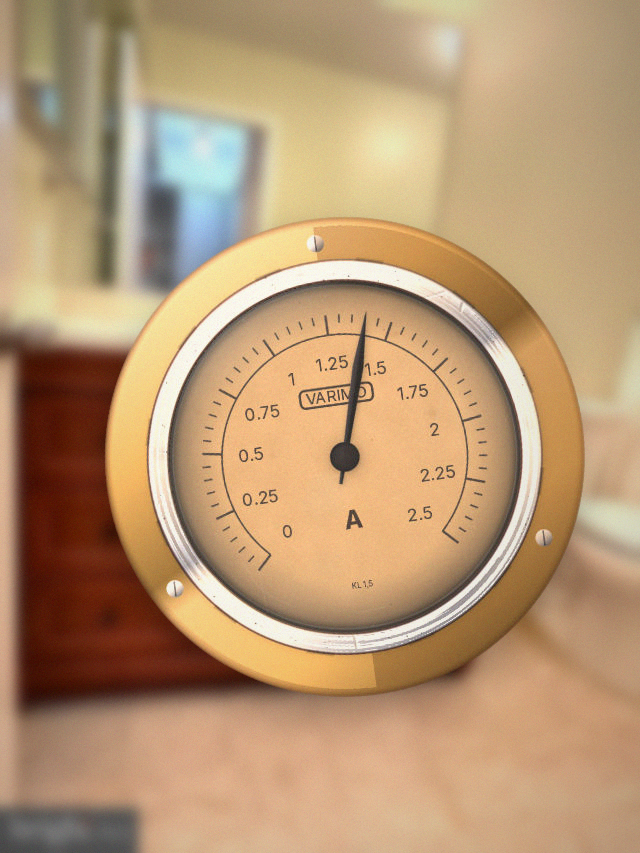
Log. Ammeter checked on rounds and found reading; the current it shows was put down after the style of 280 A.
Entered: 1.4 A
